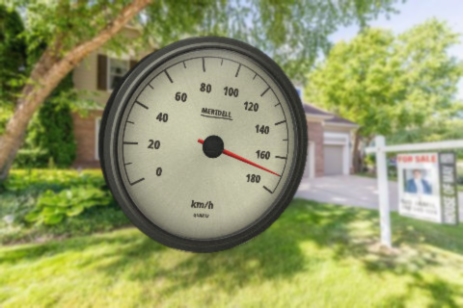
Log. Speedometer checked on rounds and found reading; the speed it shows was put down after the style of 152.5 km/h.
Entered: 170 km/h
